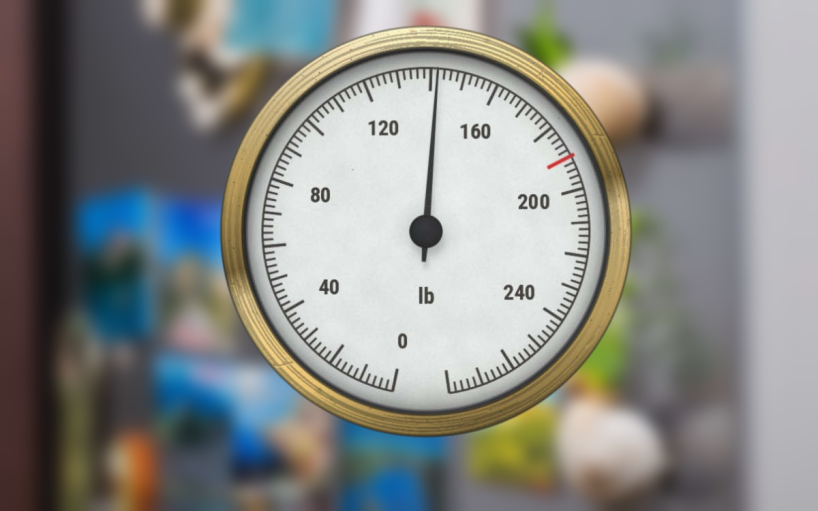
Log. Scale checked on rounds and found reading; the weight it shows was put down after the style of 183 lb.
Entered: 142 lb
